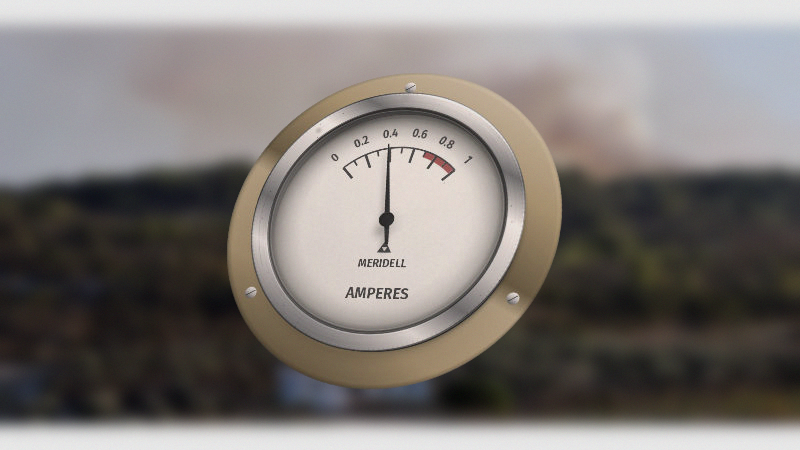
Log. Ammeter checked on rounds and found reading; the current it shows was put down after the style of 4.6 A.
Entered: 0.4 A
